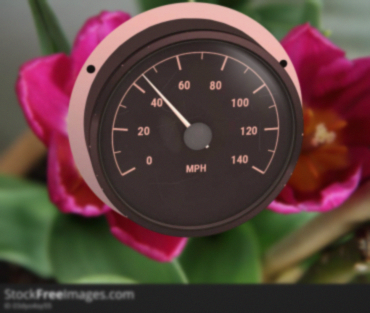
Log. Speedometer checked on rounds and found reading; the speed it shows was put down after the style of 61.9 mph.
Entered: 45 mph
